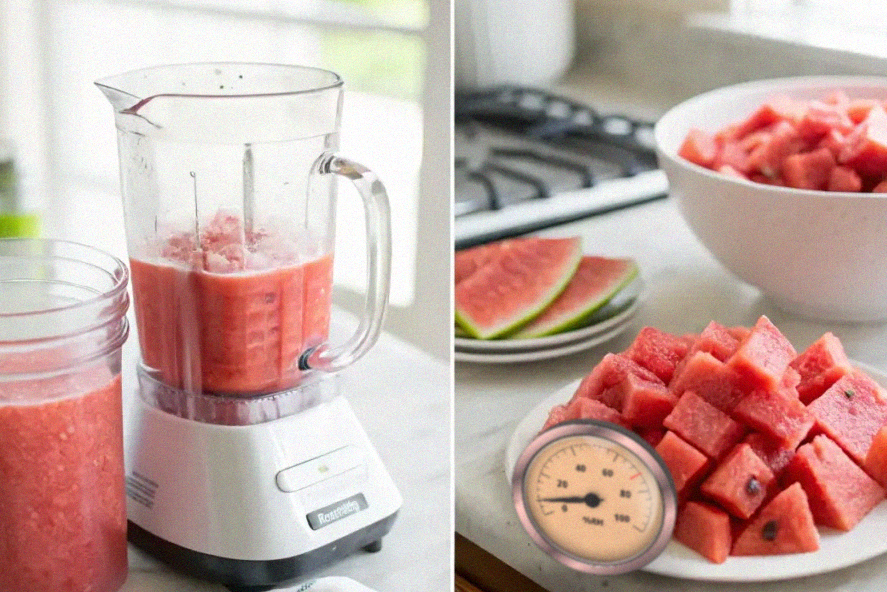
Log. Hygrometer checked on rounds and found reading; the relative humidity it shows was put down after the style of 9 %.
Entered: 8 %
